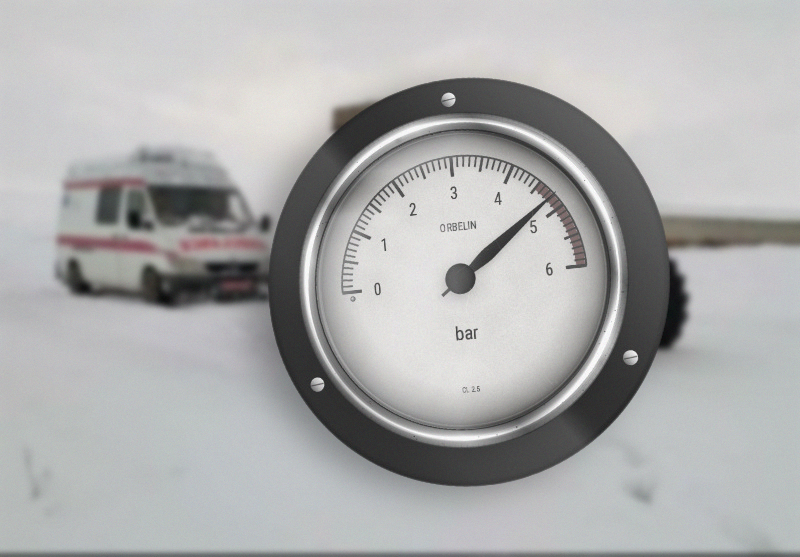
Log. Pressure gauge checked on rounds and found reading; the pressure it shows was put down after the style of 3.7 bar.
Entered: 4.8 bar
